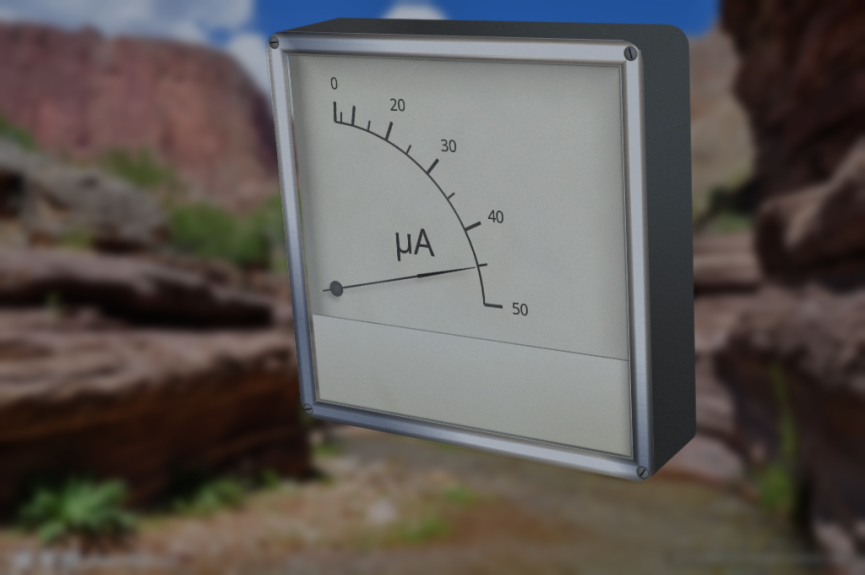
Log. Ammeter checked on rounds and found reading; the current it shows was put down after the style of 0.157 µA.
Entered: 45 µA
